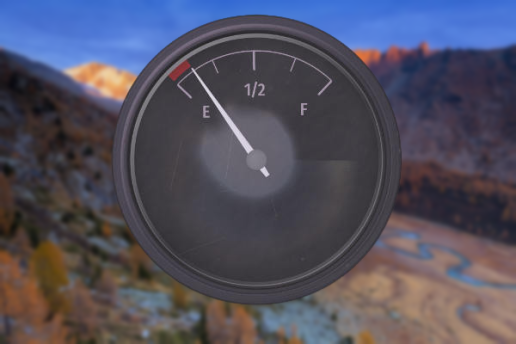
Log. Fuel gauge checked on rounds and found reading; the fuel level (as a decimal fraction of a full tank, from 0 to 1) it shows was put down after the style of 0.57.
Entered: 0.125
